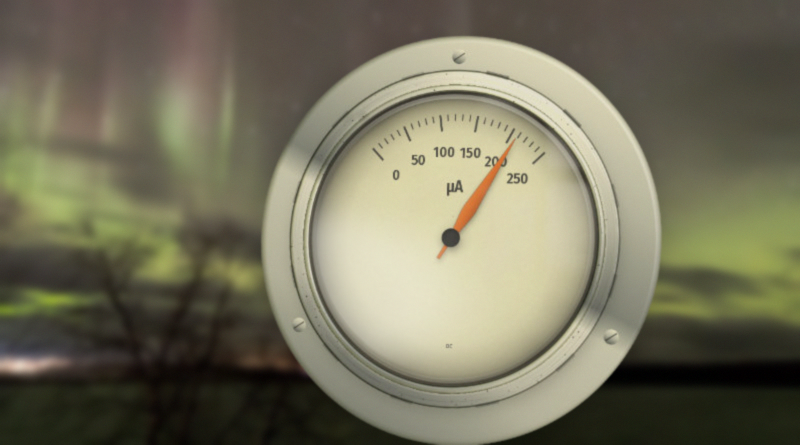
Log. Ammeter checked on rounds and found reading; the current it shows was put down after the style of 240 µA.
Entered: 210 µA
